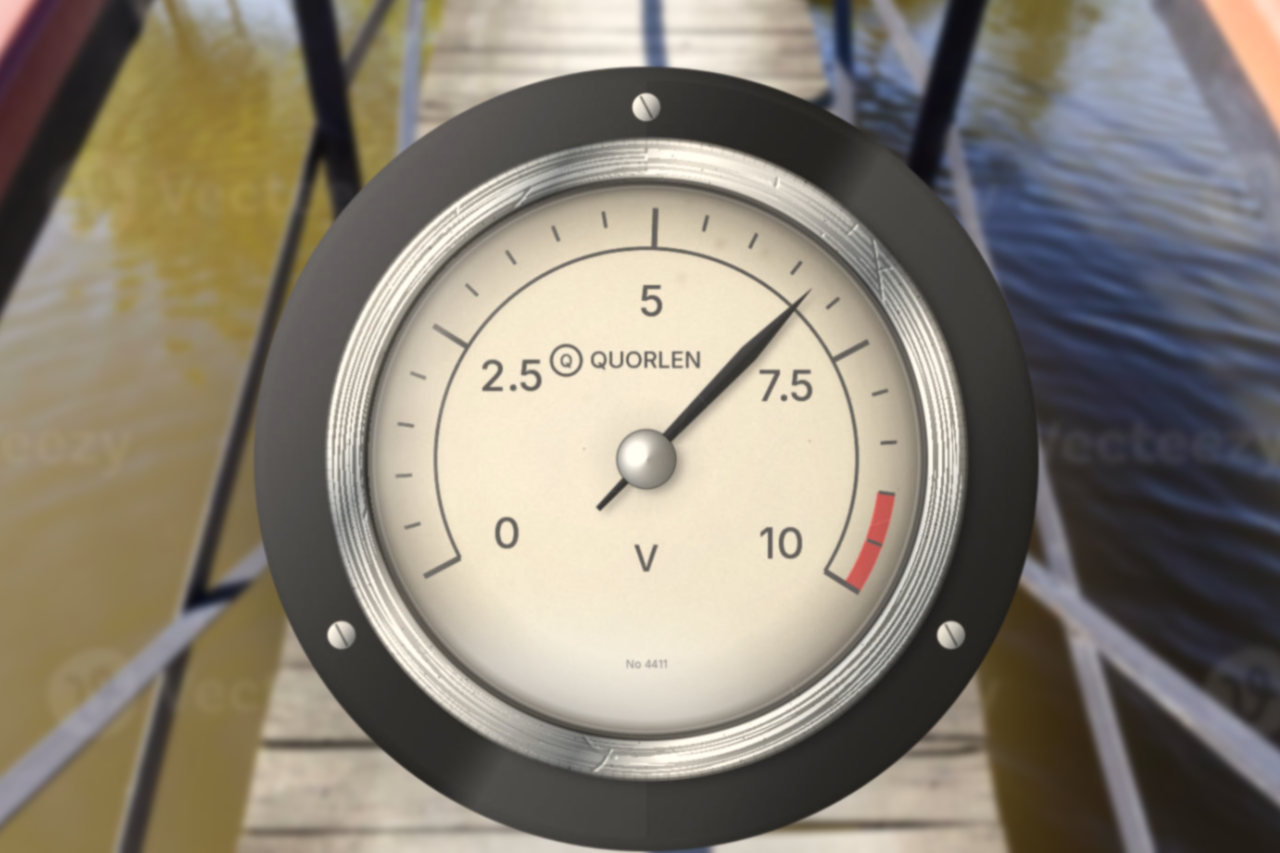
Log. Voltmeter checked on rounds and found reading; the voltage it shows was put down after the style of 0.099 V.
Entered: 6.75 V
